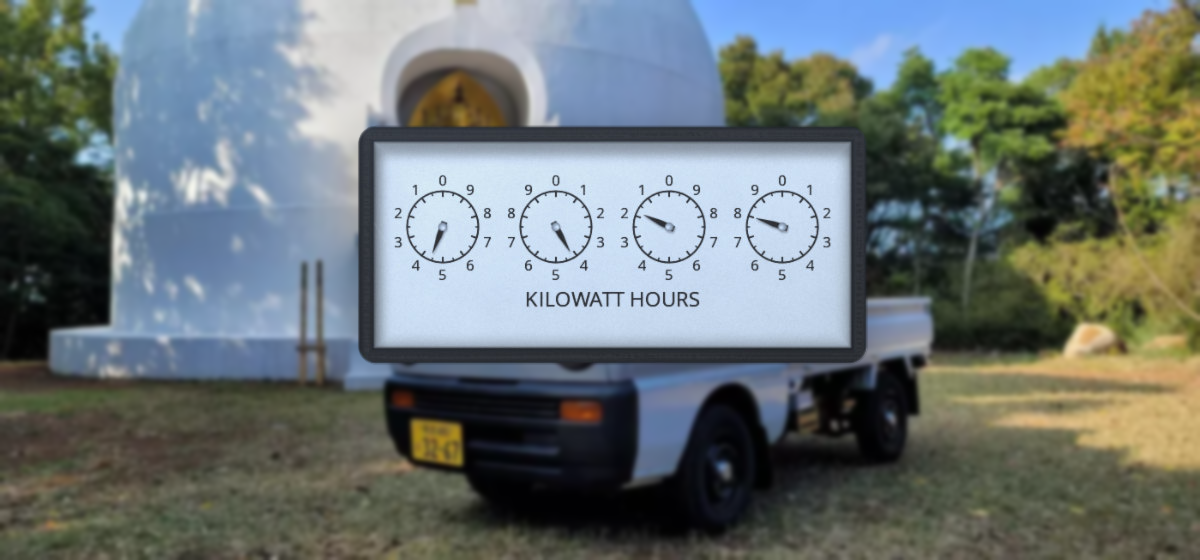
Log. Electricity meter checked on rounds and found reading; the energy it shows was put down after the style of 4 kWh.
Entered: 4418 kWh
